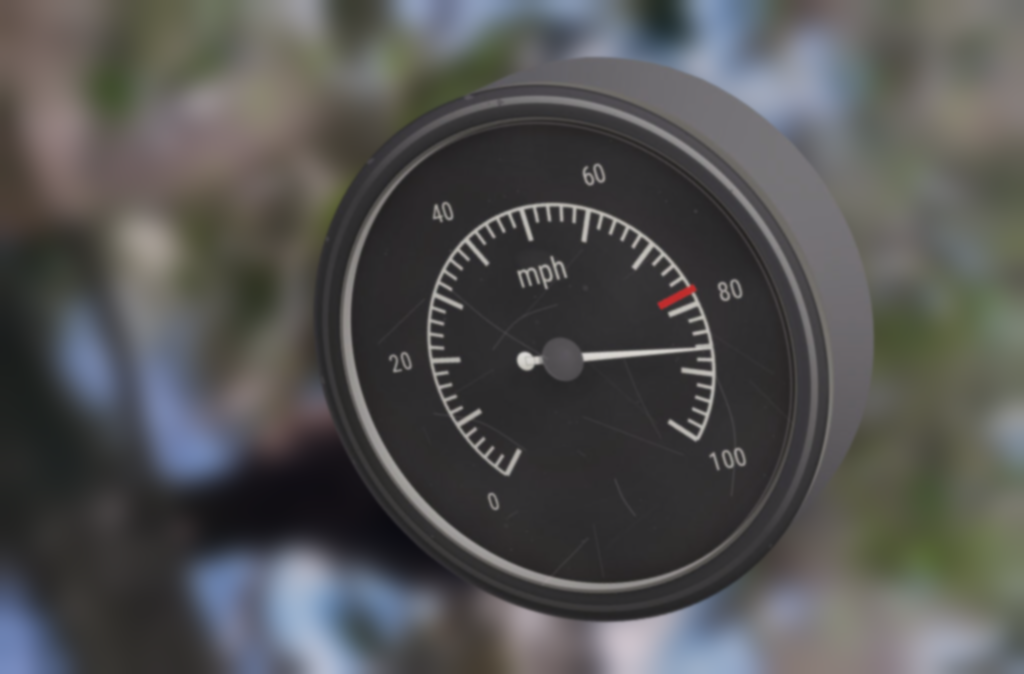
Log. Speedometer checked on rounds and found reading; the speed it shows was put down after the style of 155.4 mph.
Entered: 86 mph
